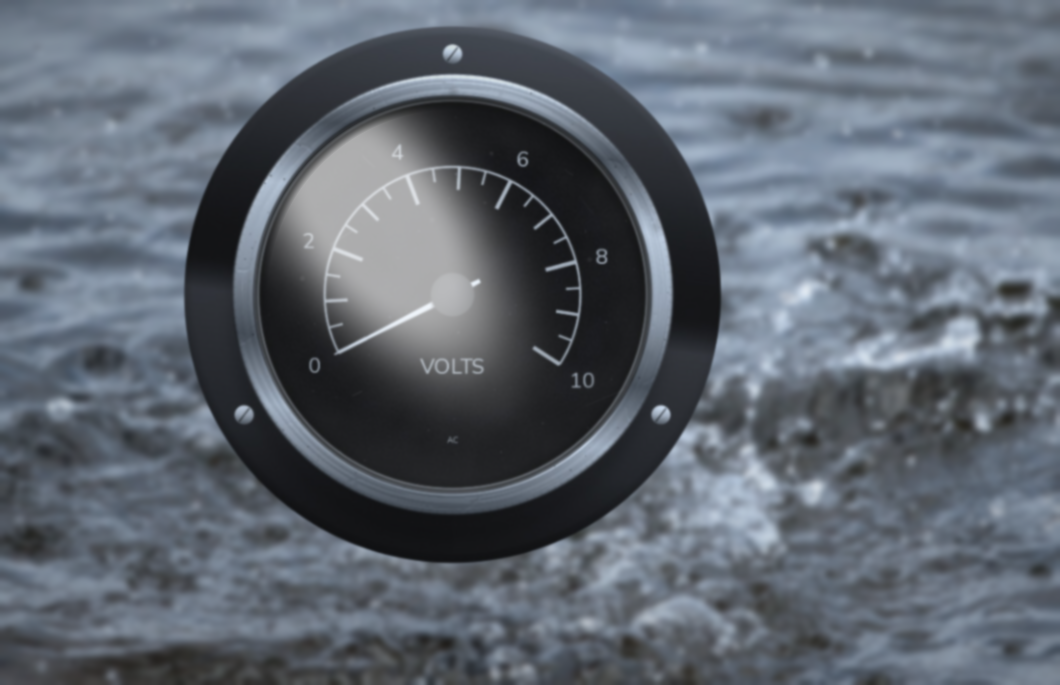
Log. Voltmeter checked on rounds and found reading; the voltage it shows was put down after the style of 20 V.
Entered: 0 V
